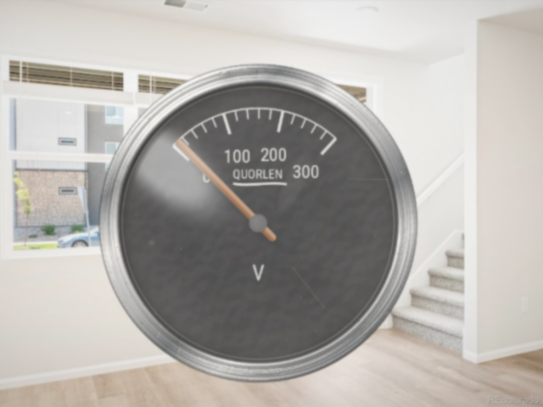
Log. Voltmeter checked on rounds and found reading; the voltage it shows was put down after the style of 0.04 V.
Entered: 10 V
